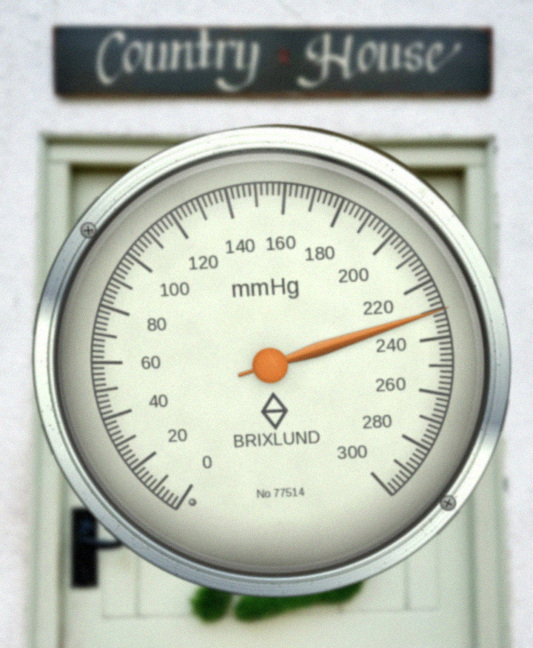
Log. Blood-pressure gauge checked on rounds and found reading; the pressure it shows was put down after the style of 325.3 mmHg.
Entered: 230 mmHg
